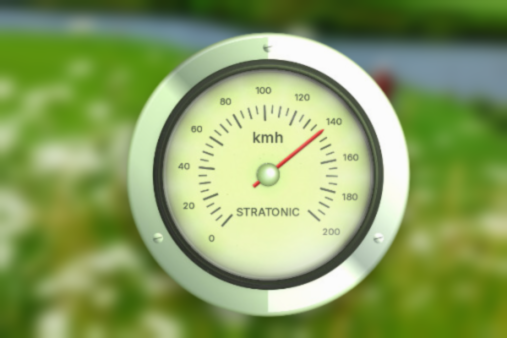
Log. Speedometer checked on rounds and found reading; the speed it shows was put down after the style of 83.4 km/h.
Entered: 140 km/h
